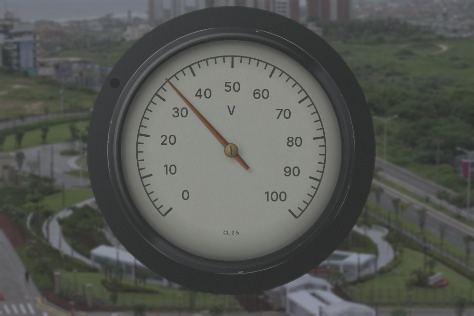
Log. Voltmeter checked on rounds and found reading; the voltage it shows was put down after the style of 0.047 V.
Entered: 34 V
